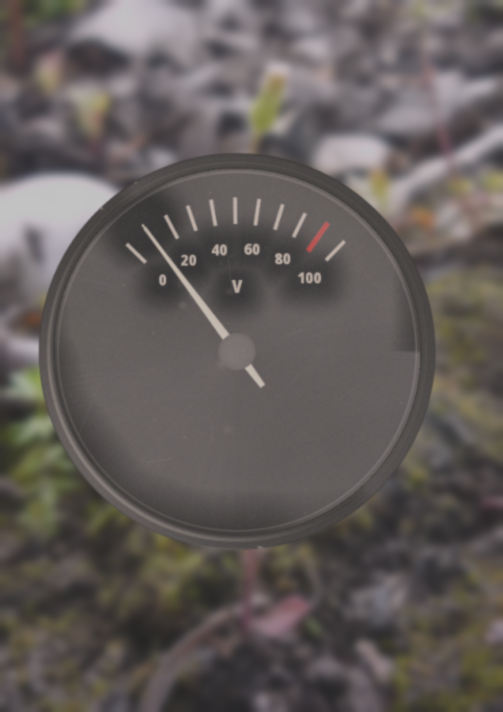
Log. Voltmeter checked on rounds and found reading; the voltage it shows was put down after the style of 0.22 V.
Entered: 10 V
